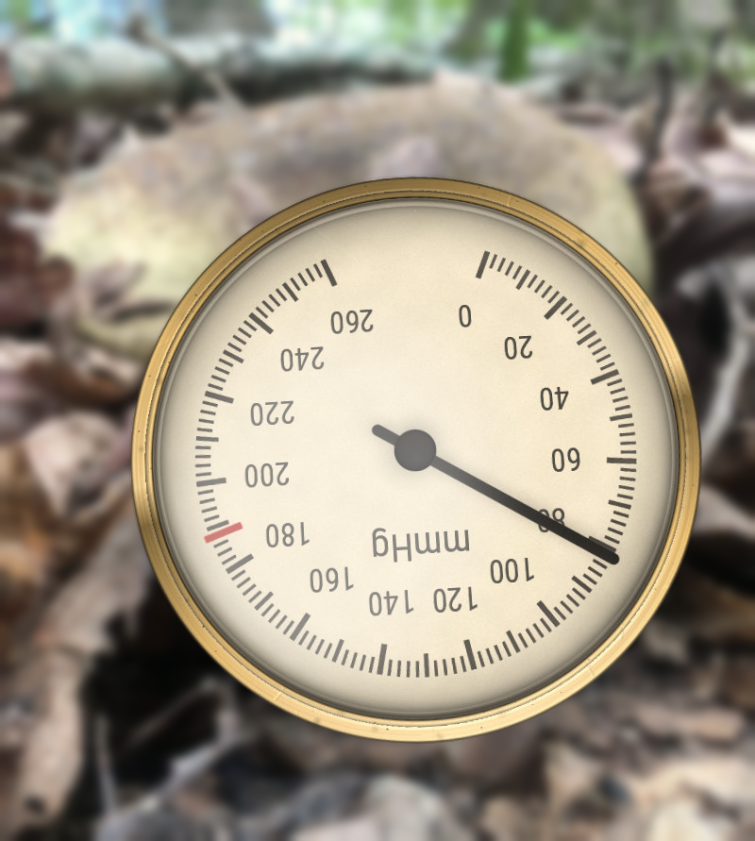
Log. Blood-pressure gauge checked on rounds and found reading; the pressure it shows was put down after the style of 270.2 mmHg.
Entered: 82 mmHg
